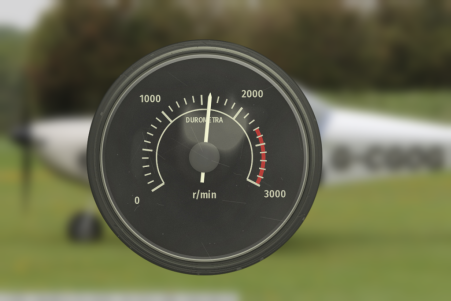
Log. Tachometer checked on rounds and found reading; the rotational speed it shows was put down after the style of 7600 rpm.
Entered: 1600 rpm
